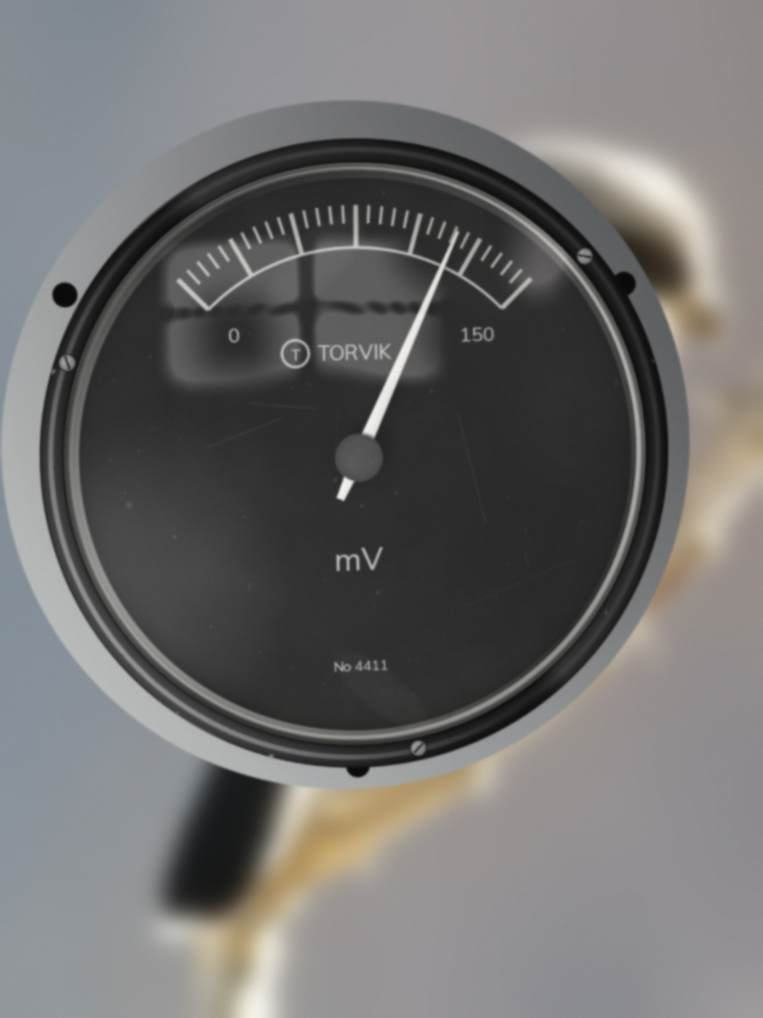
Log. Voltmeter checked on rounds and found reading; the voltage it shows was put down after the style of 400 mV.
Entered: 115 mV
